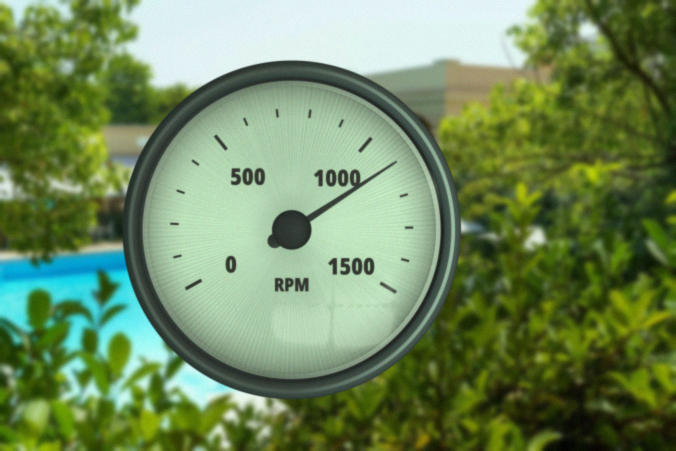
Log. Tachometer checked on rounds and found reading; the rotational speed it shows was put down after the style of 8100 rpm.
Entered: 1100 rpm
